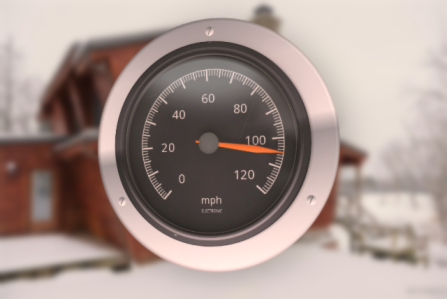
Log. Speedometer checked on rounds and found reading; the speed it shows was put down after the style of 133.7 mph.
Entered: 105 mph
